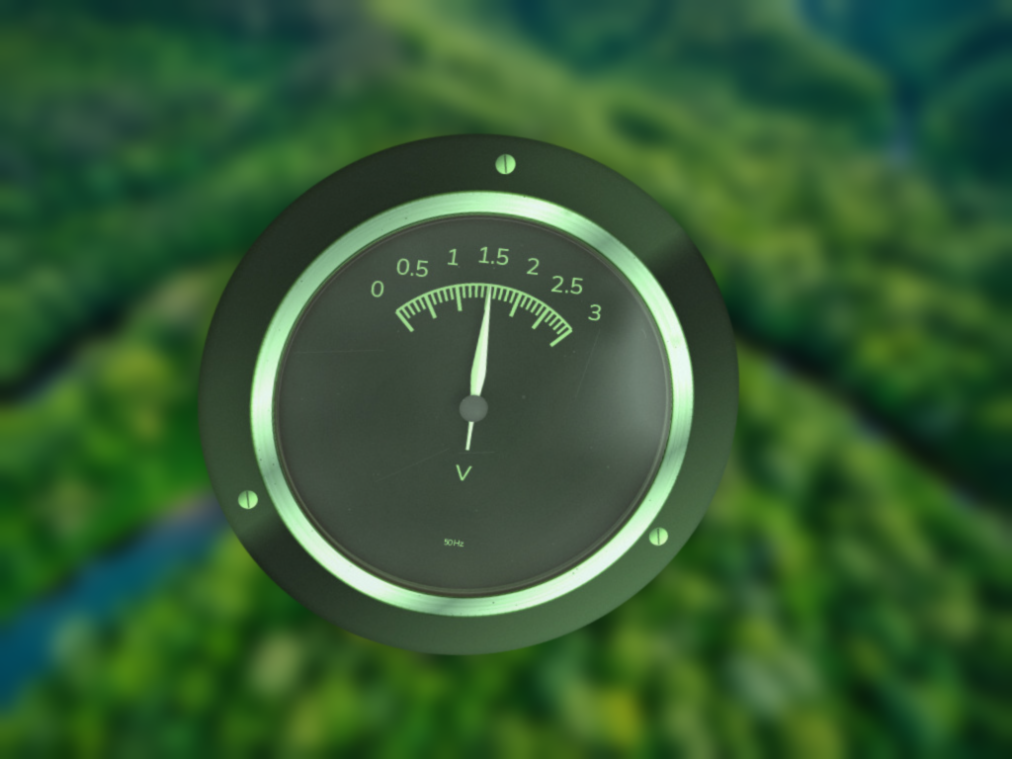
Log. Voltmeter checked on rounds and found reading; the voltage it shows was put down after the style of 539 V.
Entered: 1.5 V
